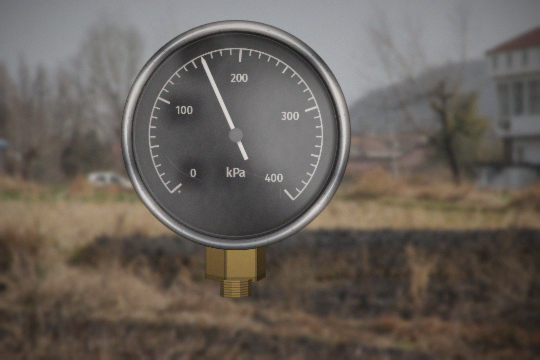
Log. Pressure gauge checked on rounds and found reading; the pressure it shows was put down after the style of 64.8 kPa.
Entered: 160 kPa
